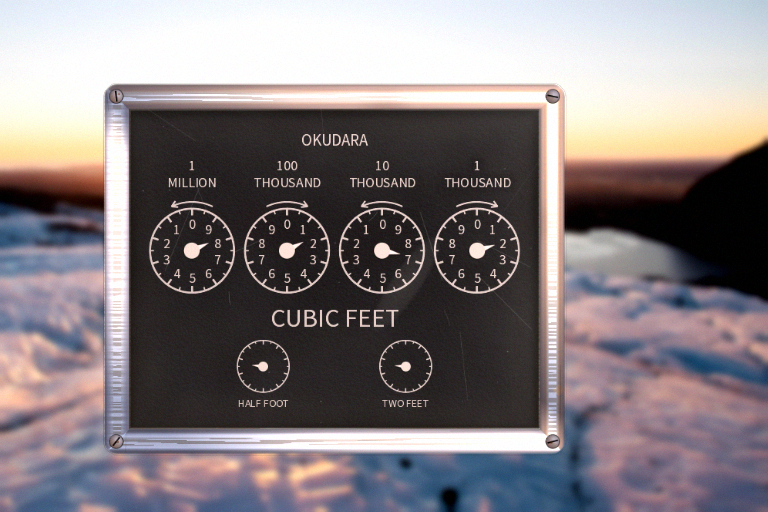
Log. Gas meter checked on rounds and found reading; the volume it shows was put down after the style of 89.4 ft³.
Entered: 817200 ft³
